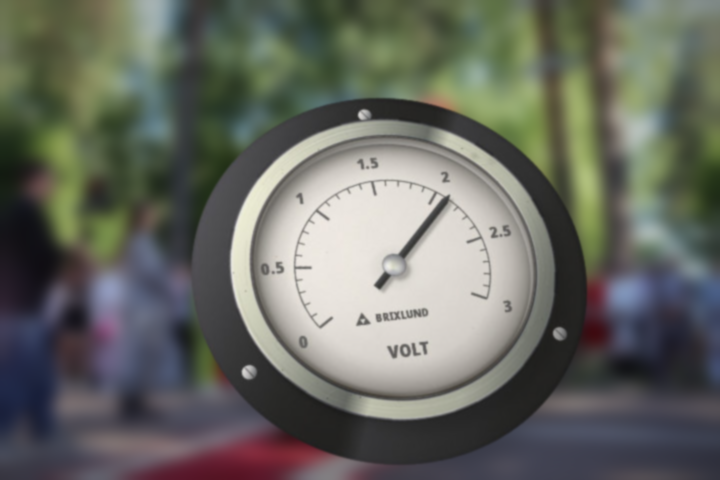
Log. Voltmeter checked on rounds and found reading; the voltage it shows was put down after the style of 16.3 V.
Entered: 2.1 V
